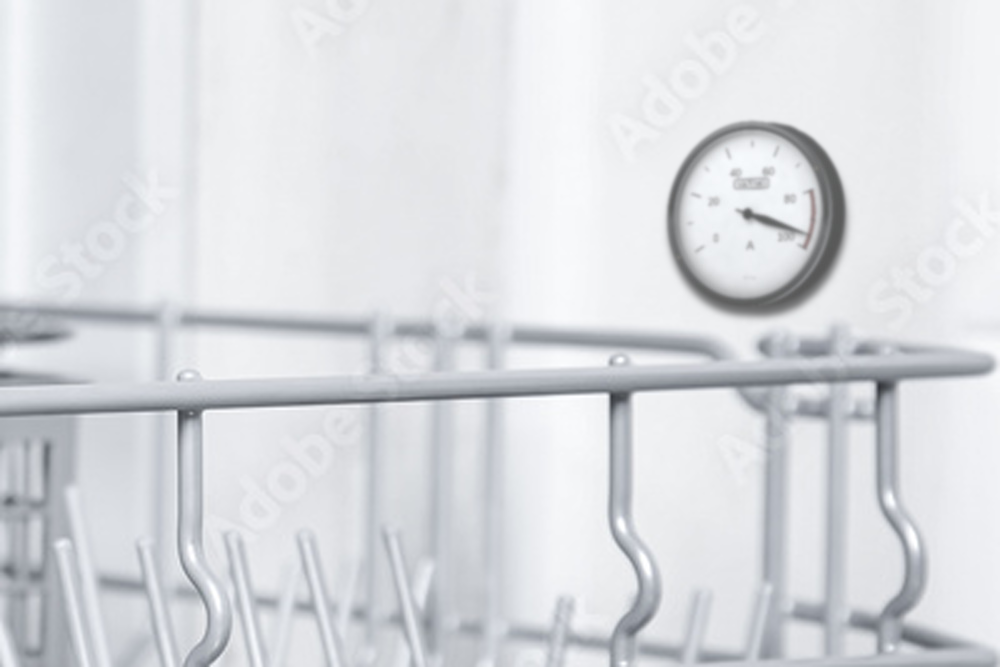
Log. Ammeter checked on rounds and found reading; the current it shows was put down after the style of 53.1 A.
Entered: 95 A
